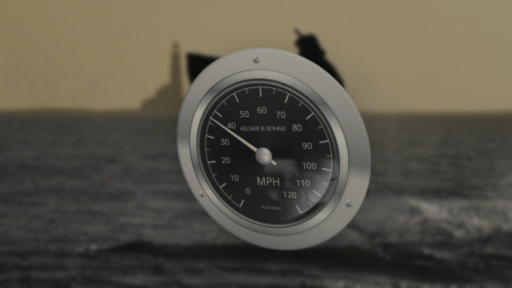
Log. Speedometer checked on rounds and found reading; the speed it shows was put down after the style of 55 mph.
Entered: 37.5 mph
